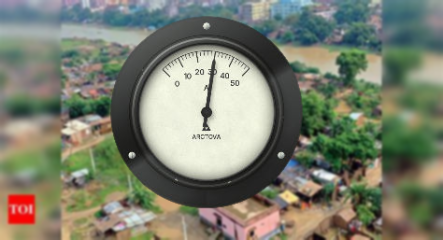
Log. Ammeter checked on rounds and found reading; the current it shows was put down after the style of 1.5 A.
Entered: 30 A
